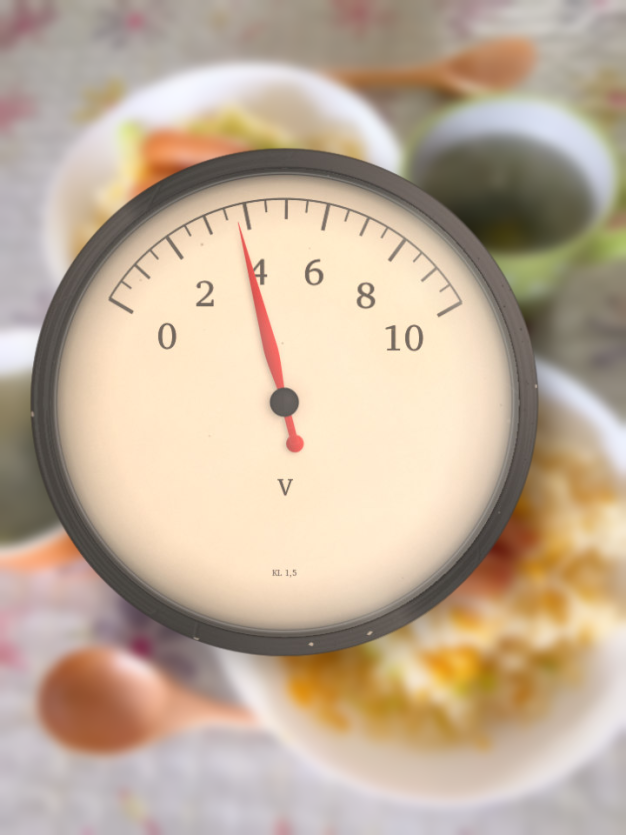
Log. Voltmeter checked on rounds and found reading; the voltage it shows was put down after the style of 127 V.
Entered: 3.75 V
